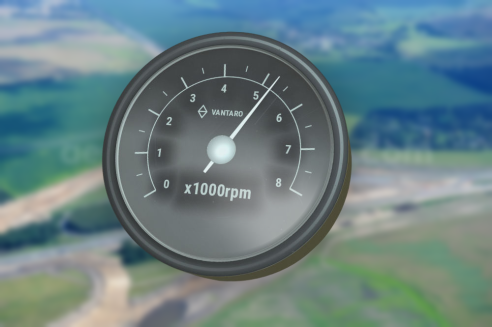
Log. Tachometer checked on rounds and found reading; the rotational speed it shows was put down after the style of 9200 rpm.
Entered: 5250 rpm
